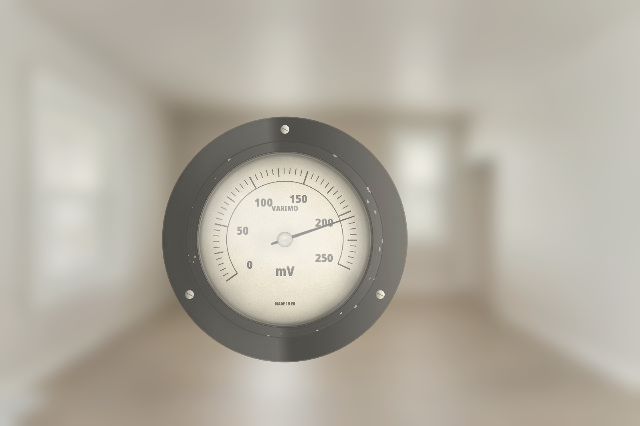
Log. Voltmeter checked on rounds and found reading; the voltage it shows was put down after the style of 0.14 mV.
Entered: 205 mV
